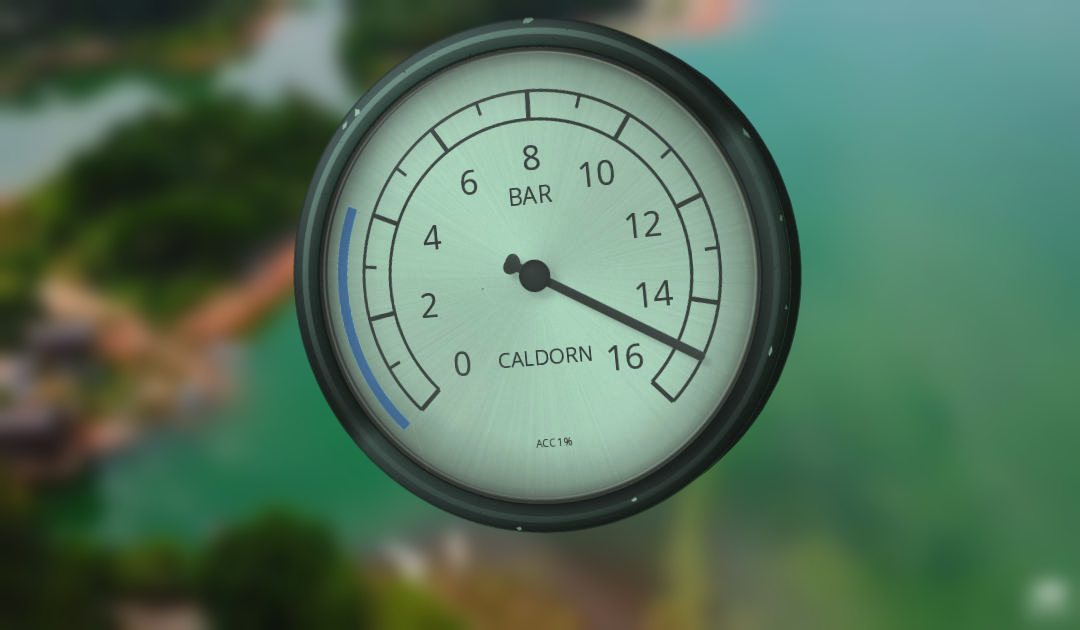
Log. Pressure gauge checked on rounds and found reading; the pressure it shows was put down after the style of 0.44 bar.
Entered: 15 bar
